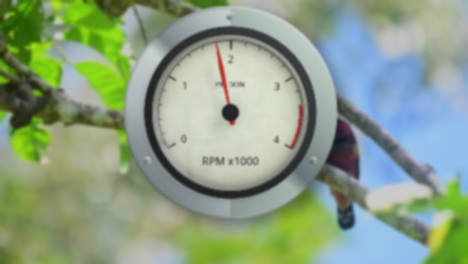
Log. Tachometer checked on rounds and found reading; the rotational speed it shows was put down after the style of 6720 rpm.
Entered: 1800 rpm
